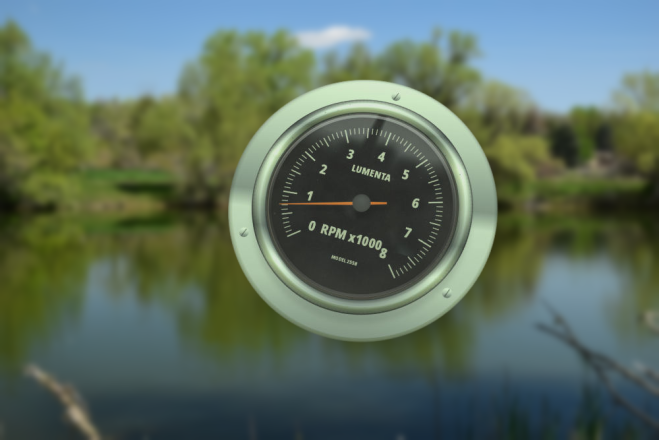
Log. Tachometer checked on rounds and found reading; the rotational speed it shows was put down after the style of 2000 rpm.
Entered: 700 rpm
